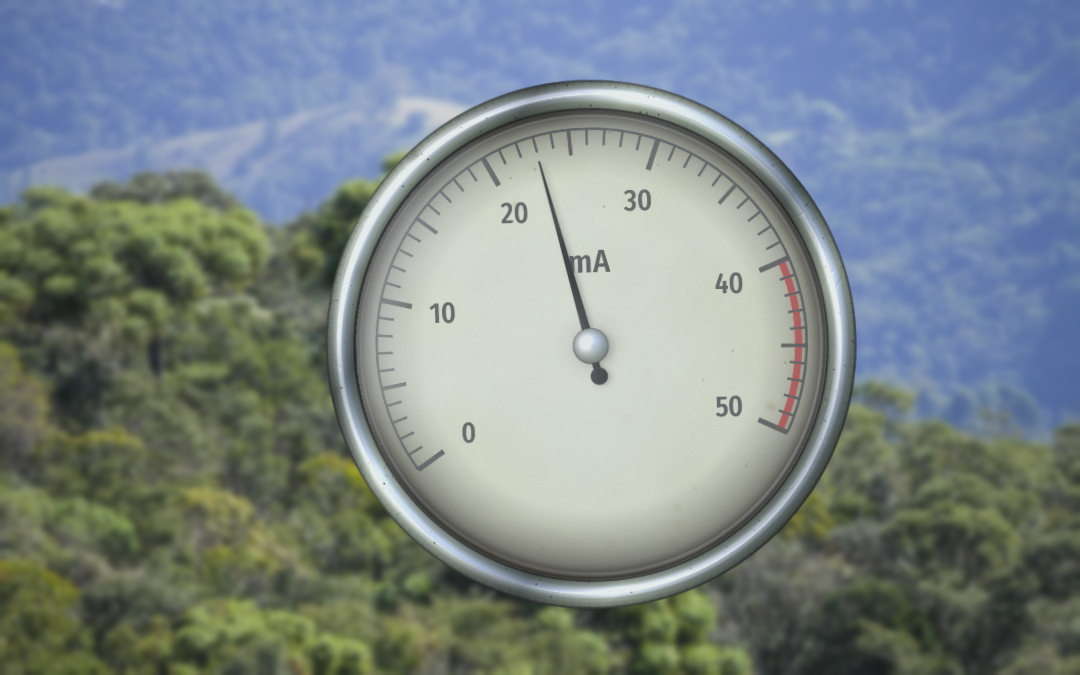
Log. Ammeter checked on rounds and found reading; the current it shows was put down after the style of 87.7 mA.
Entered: 23 mA
